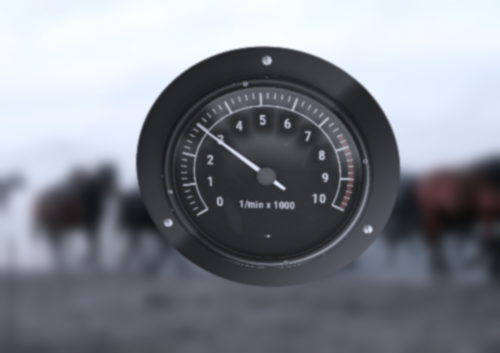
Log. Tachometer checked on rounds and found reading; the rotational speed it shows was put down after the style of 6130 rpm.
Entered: 3000 rpm
